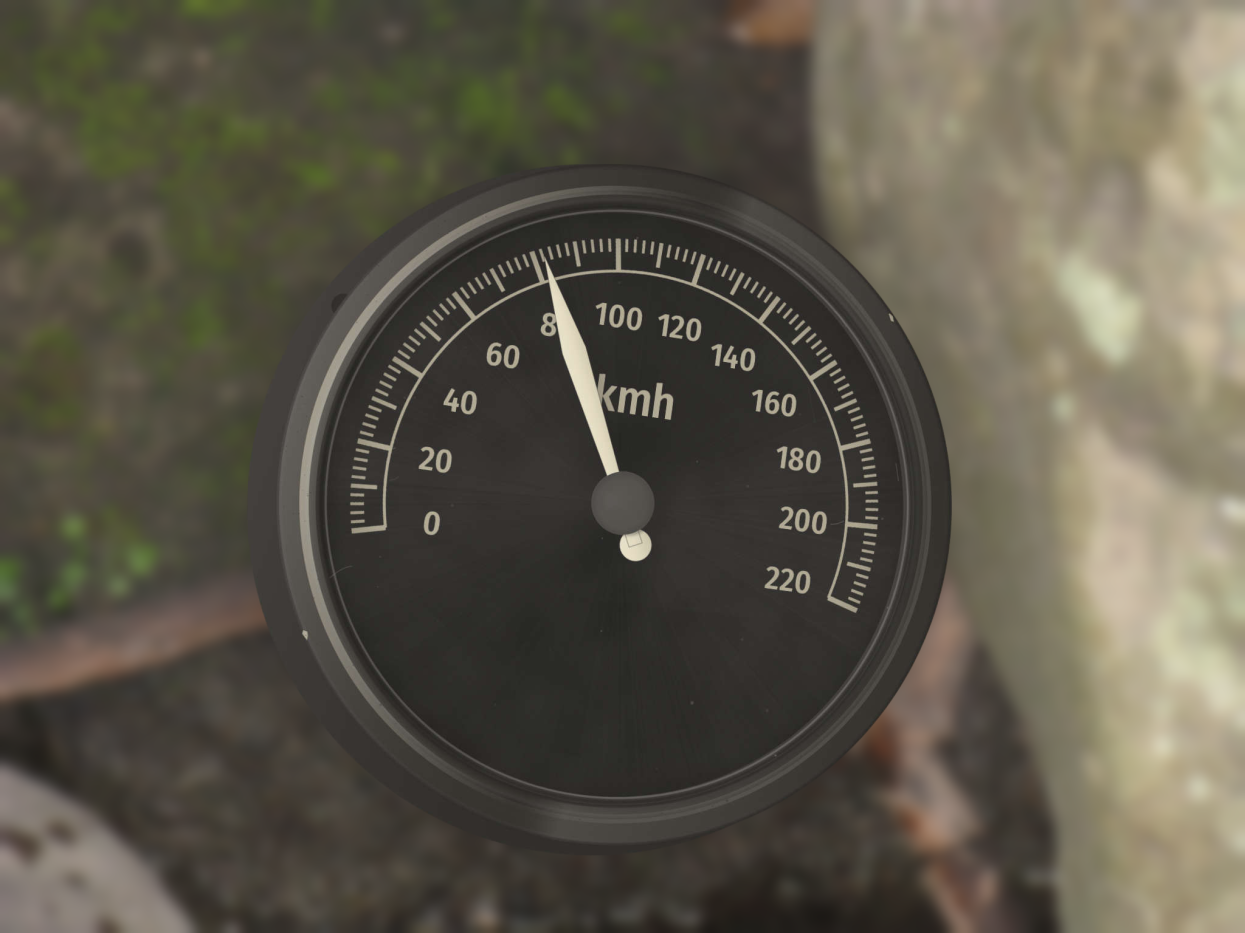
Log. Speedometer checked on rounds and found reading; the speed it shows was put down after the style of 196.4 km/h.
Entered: 82 km/h
